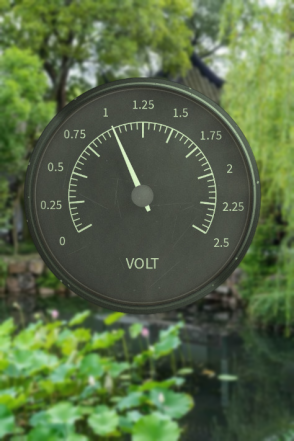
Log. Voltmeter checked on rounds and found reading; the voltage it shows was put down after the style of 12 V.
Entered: 1 V
